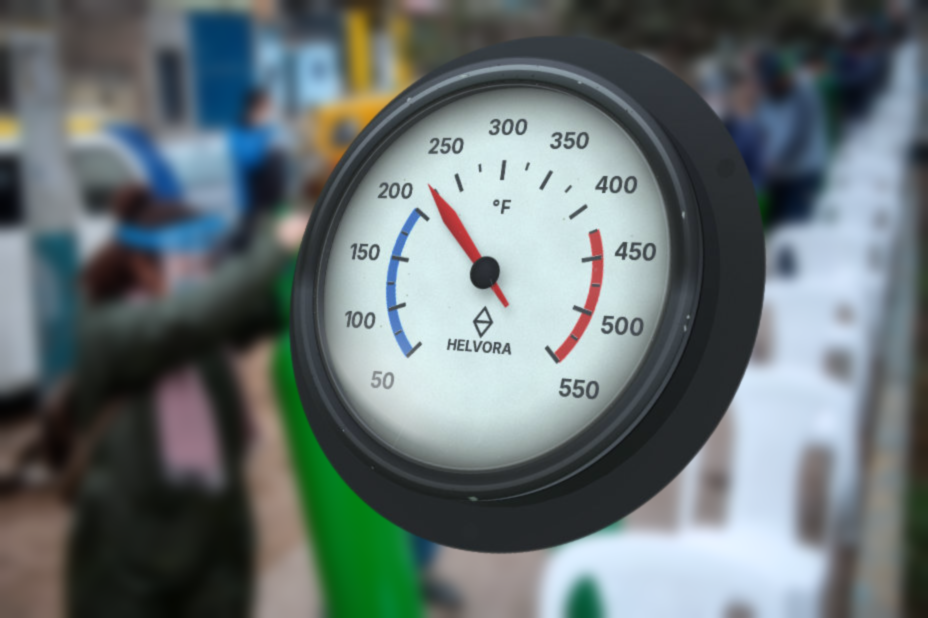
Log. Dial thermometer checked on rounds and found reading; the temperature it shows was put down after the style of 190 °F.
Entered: 225 °F
